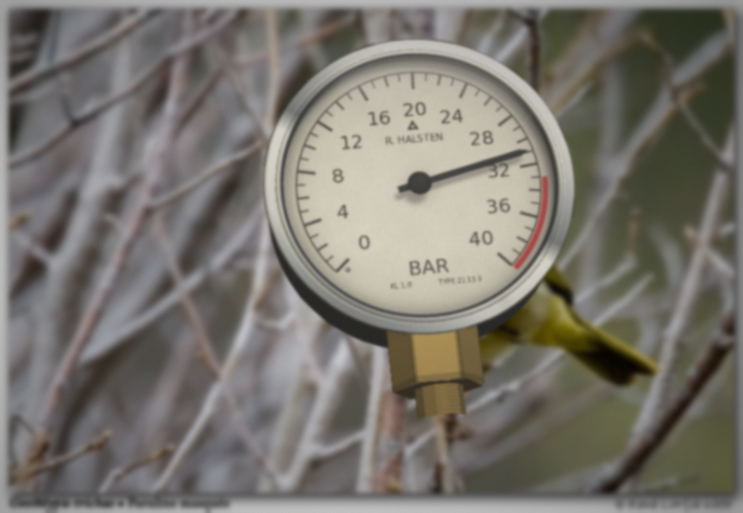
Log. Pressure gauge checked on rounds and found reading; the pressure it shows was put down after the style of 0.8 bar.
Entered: 31 bar
